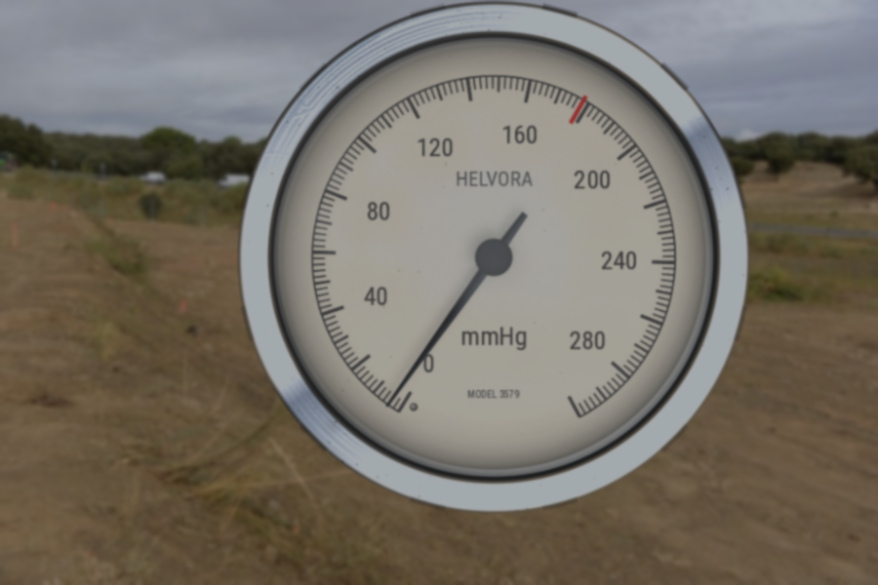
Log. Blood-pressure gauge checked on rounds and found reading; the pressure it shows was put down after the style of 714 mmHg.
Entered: 4 mmHg
